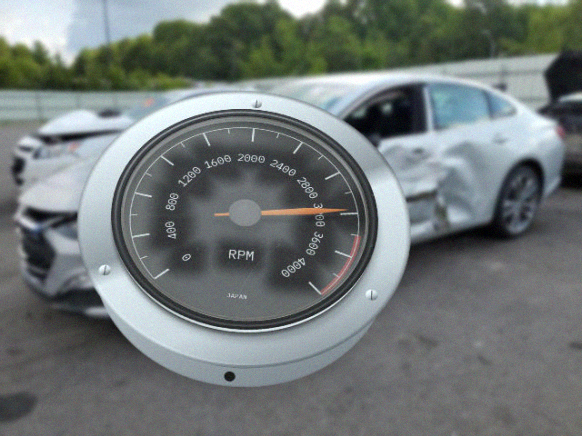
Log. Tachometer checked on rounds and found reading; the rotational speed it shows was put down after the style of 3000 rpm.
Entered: 3200 rpm
